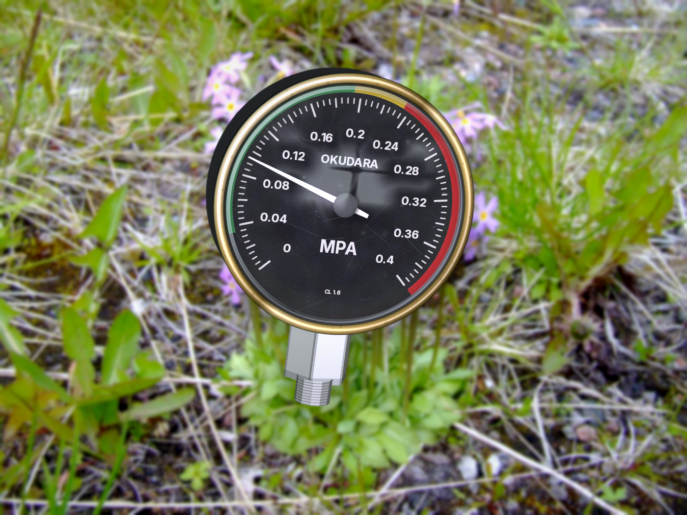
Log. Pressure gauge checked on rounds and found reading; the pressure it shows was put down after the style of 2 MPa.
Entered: 0.095 MPa
